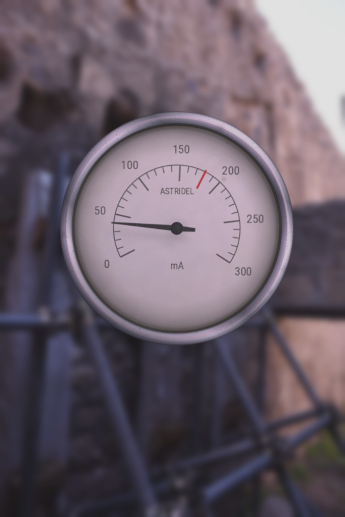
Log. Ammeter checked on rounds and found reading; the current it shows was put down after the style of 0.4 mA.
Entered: 40 mA
